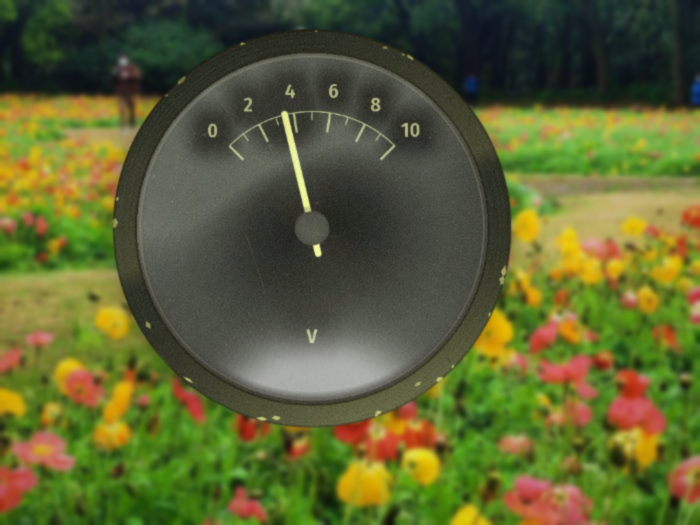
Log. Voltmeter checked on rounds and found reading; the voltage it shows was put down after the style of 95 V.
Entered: 3.5 V
